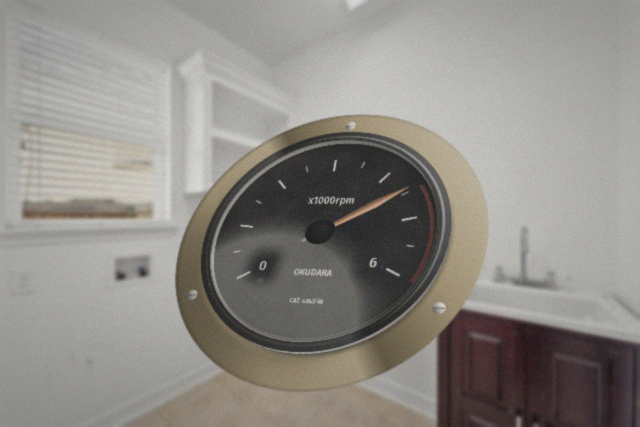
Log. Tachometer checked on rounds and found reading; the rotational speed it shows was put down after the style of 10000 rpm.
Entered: 4500 rpm
